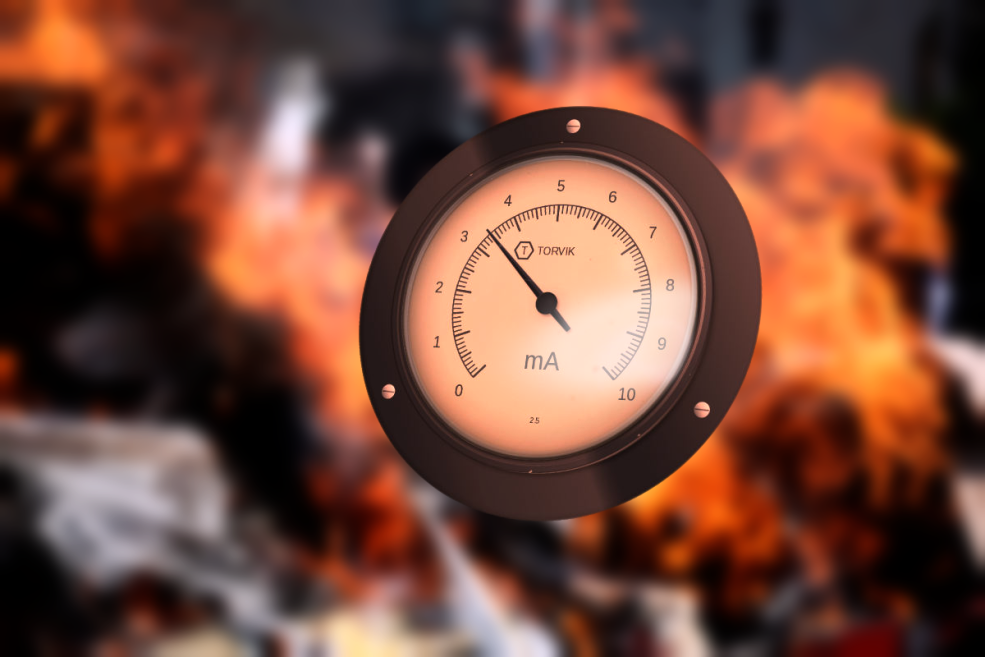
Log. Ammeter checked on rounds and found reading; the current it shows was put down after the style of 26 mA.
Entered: 3.4 mA
